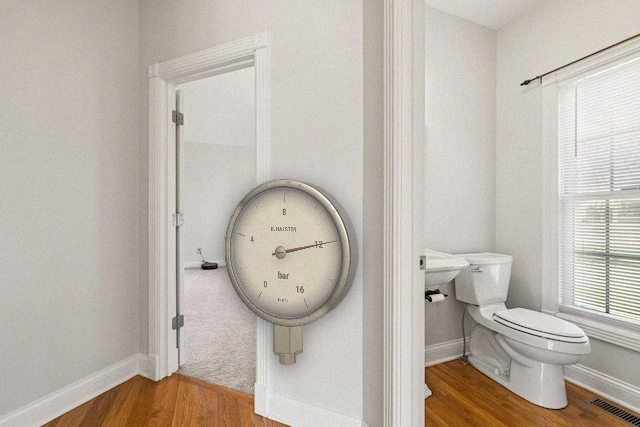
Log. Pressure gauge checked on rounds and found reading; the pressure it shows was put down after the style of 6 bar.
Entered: 12 bar
